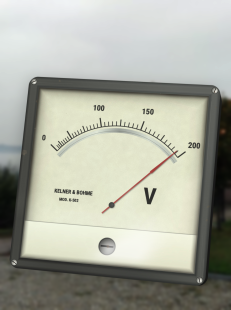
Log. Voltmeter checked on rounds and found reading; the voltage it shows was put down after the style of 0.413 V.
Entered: 195 V
